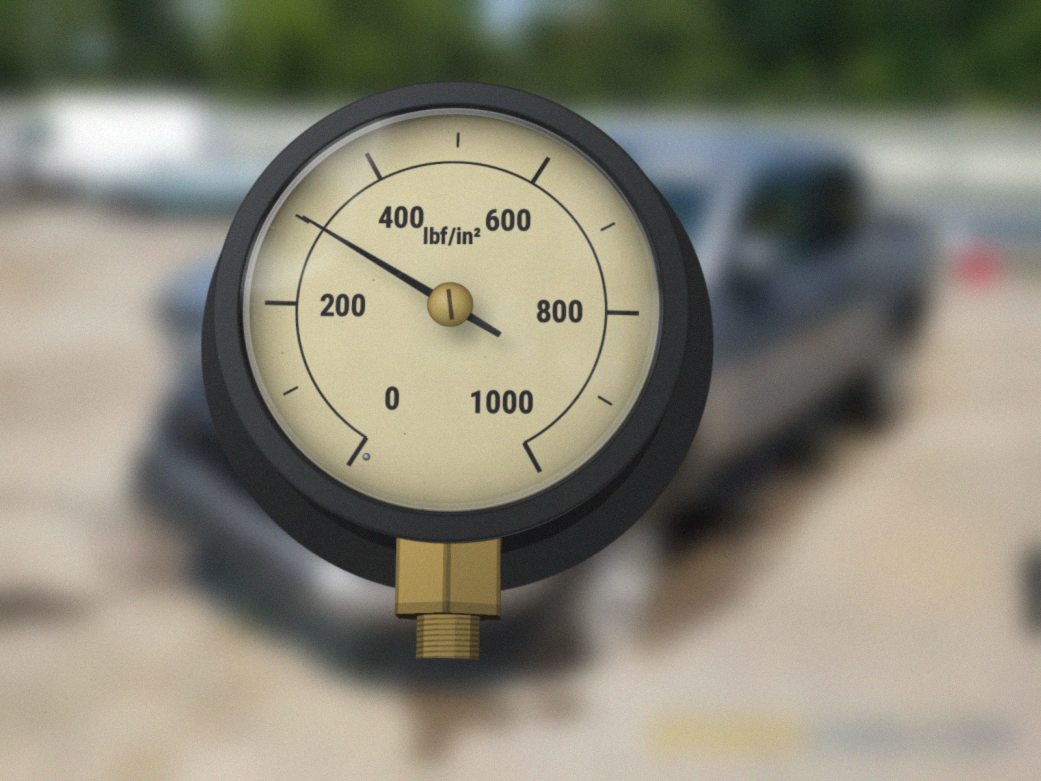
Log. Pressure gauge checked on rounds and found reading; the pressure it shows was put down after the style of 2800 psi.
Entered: 300 psi
